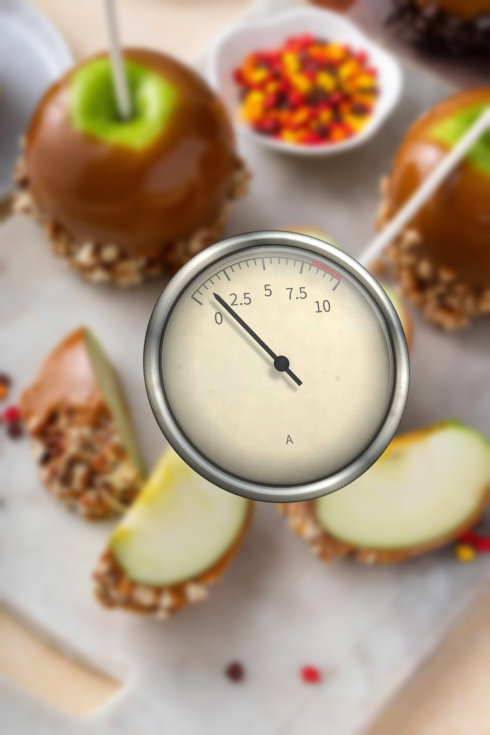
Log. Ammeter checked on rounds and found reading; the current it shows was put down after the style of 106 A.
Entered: 1 A
